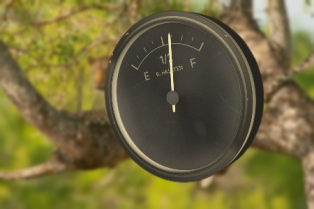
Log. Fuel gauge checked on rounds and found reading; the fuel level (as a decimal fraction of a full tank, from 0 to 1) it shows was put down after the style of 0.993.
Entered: 0.625
